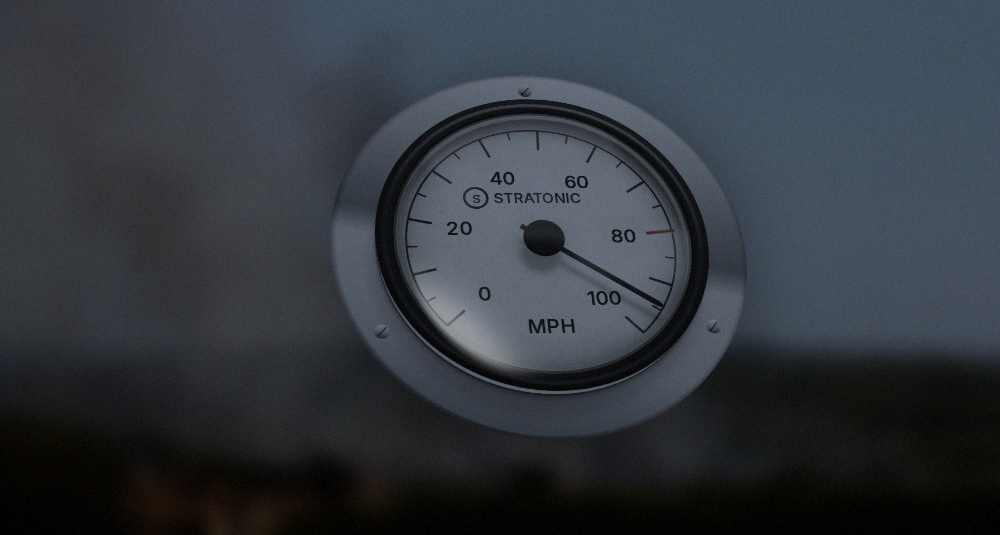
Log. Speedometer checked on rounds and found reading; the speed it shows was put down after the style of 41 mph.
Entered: 95 mph
